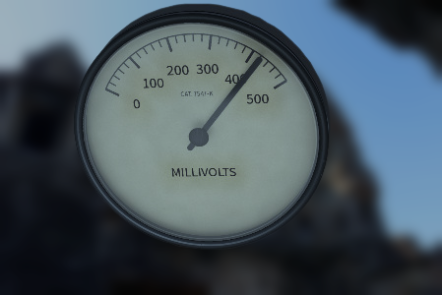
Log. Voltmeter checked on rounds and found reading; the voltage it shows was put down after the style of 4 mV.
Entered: 420 mV
